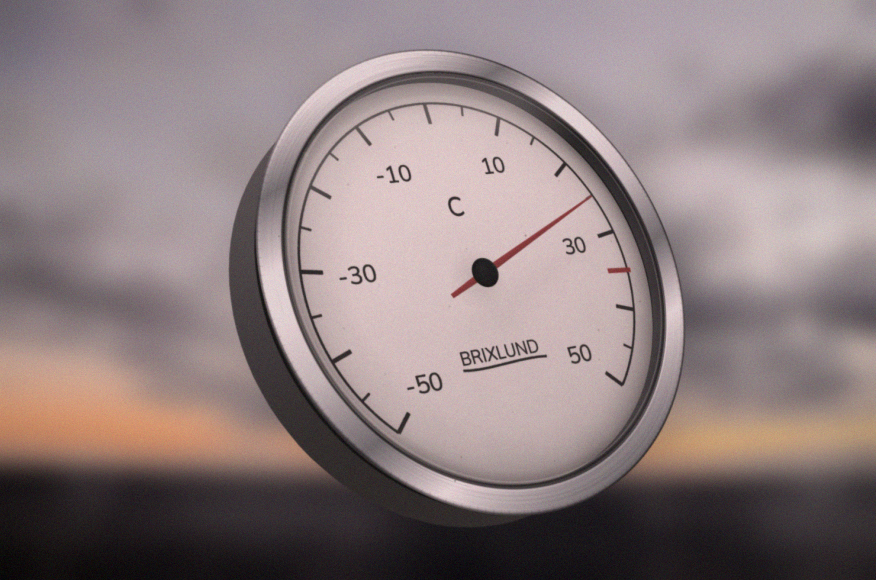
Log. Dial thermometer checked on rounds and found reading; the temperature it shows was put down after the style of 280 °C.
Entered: 25 °C
